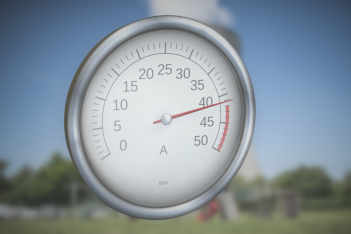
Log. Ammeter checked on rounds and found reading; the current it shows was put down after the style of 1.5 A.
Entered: 41 A
